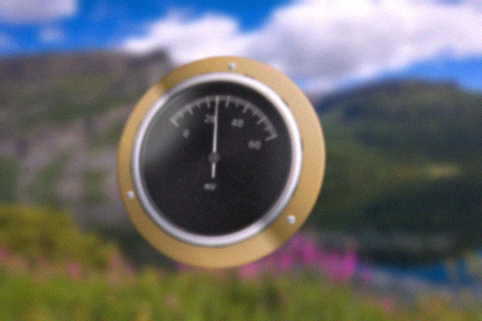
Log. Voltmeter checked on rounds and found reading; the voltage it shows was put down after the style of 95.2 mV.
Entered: 25 mV
